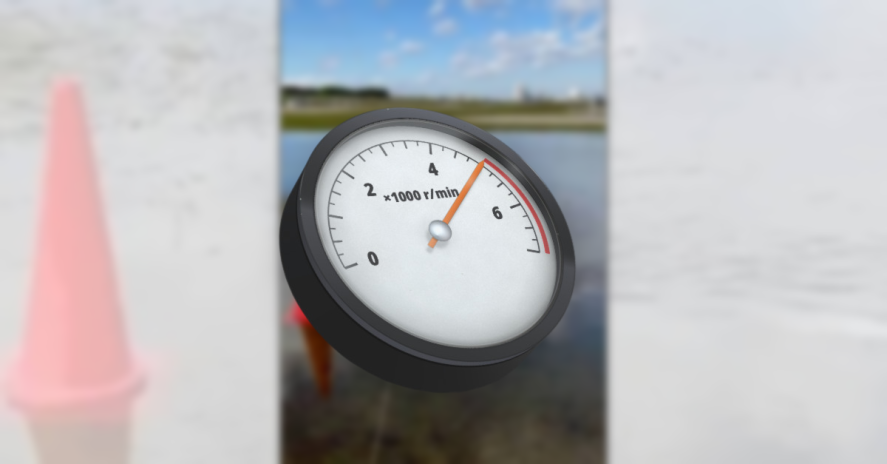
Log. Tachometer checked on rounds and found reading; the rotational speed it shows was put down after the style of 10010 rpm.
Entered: 5000 rpm
